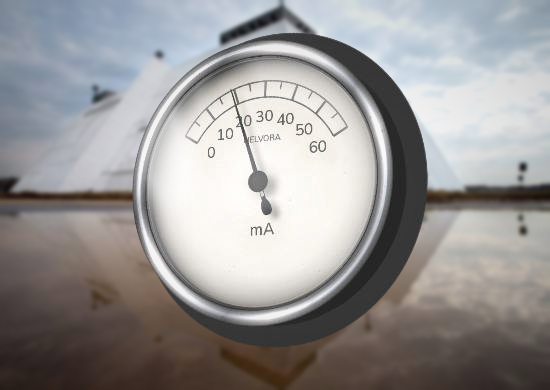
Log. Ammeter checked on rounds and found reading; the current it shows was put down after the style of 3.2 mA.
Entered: 20 mA
